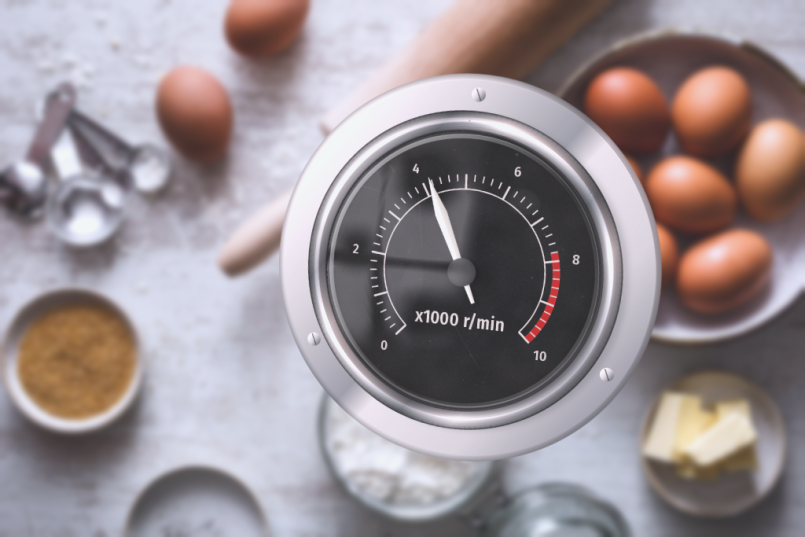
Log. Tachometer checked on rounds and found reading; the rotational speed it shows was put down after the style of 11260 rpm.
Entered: 4200 rpm
